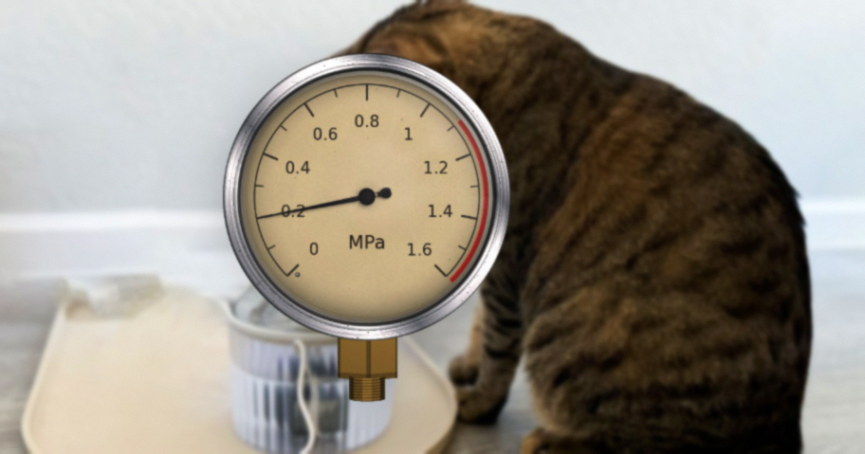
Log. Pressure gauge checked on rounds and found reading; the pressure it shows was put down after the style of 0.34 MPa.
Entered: 0.2 MPa
